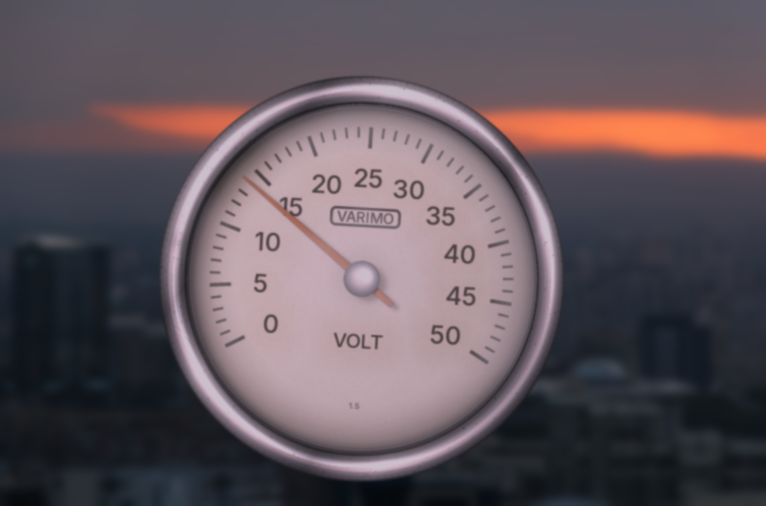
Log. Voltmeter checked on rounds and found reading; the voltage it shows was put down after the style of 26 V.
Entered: 14 V
